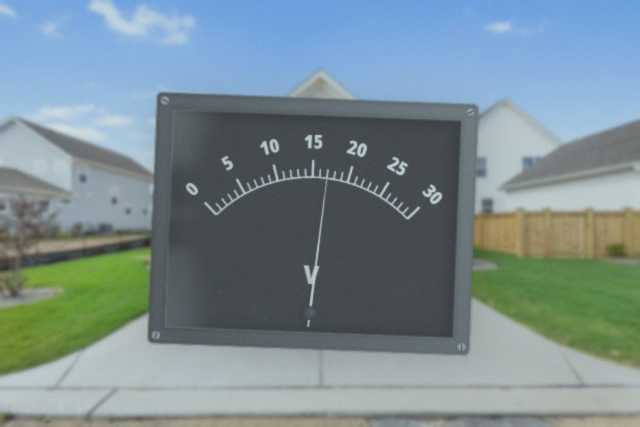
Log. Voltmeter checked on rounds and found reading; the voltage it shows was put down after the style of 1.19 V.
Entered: 17 V
